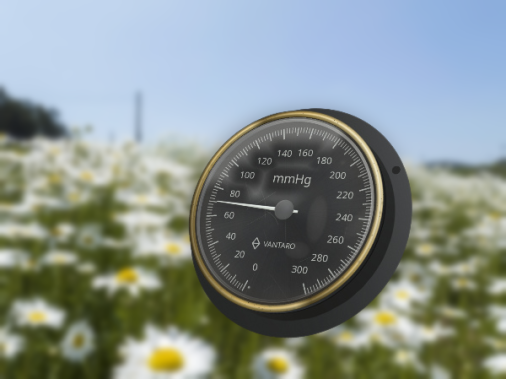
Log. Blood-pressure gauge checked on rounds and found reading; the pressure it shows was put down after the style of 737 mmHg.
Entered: 70 mmHg
